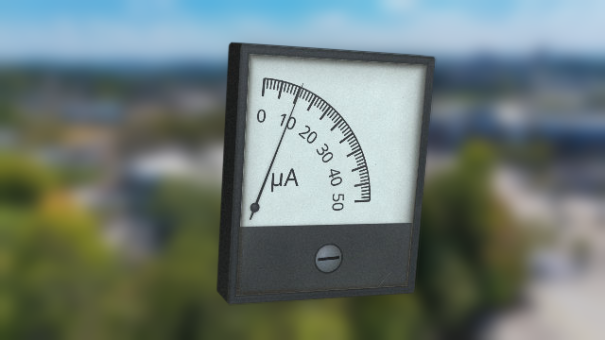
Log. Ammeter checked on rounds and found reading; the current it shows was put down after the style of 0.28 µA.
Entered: 10 µA
